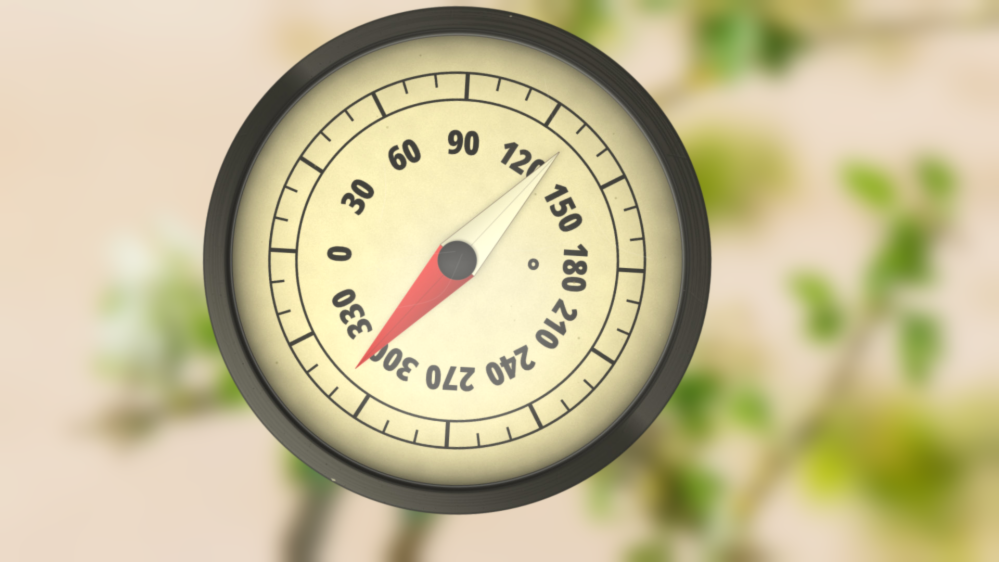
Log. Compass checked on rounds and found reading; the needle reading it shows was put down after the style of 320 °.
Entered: 310 °
